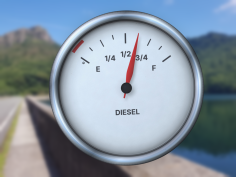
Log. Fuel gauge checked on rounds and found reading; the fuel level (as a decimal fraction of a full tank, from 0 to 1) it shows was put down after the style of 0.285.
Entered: 0.625
